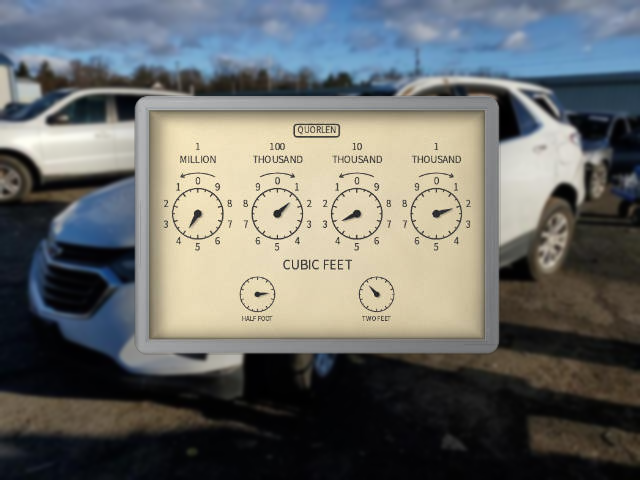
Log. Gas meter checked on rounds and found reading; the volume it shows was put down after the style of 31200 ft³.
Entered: 413200 ft³
